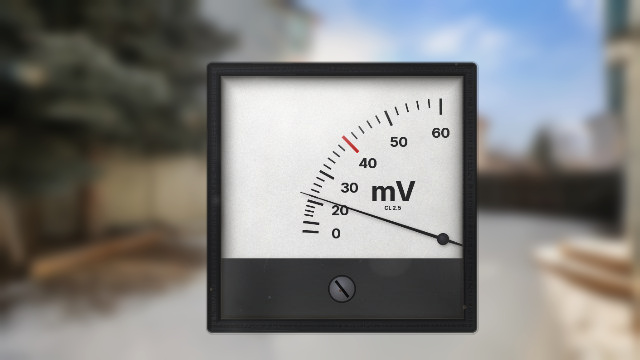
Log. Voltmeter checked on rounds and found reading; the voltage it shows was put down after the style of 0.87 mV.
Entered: 22 mV
